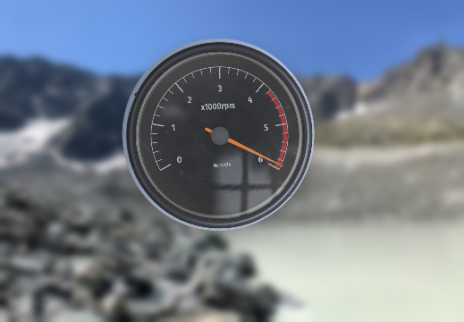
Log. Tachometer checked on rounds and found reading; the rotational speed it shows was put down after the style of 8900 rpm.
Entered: 5900 rpm
